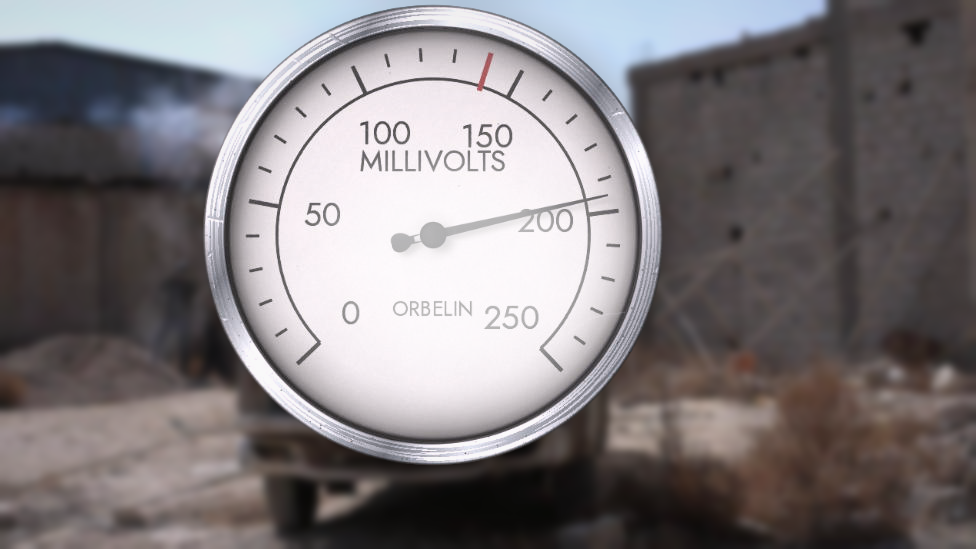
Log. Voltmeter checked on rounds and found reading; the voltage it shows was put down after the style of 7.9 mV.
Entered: 195 mV
